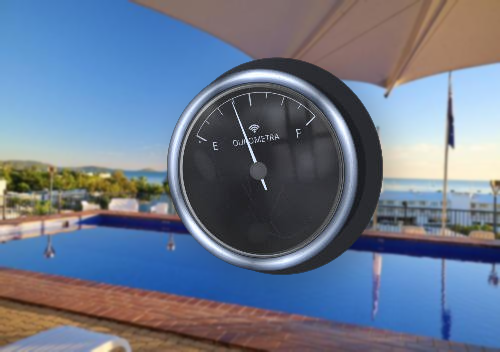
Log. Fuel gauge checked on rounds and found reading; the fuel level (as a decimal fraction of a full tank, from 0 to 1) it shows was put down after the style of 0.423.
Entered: 0.375
